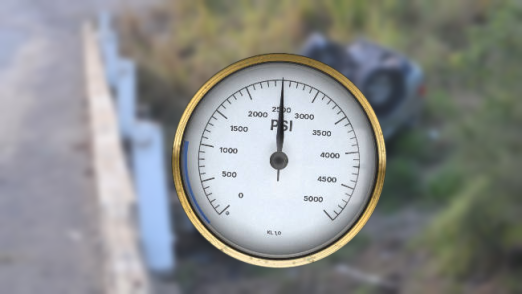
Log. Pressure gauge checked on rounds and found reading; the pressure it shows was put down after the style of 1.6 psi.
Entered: 2500 psi
